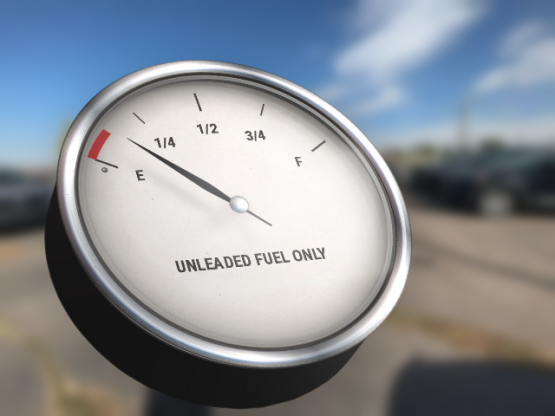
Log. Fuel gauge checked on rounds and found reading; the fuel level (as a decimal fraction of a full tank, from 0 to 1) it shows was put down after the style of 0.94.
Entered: 0.125
